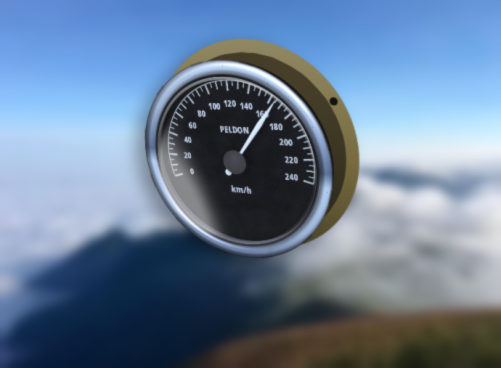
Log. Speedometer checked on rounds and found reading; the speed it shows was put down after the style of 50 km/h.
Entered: 165 km/h
